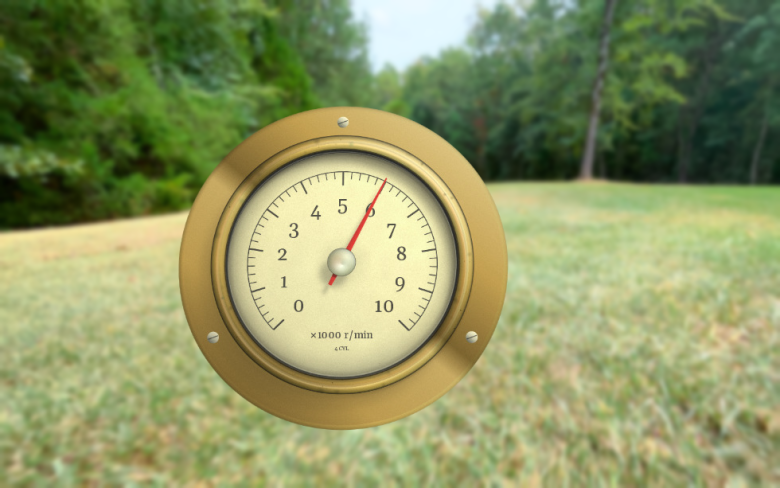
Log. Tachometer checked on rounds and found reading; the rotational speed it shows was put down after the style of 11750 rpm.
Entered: 6000 rpm
